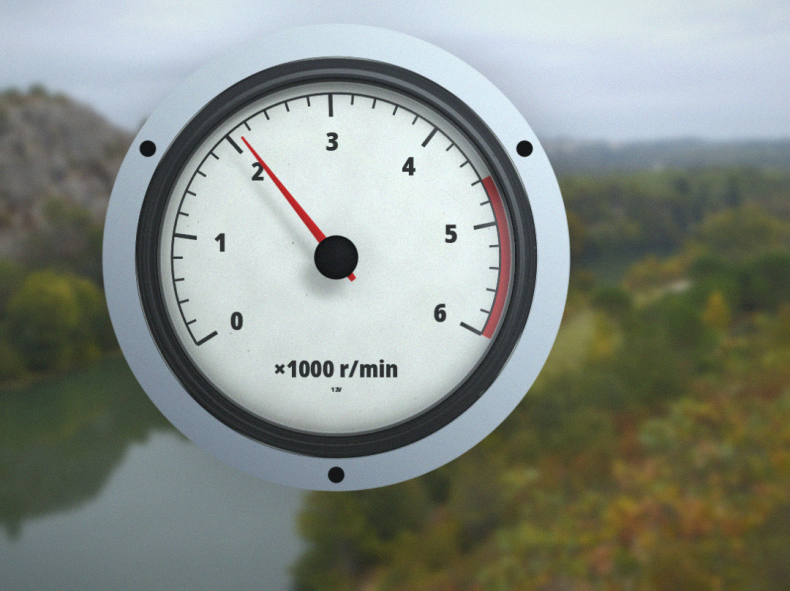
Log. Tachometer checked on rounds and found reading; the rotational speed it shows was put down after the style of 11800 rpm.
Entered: 2100 rpm
